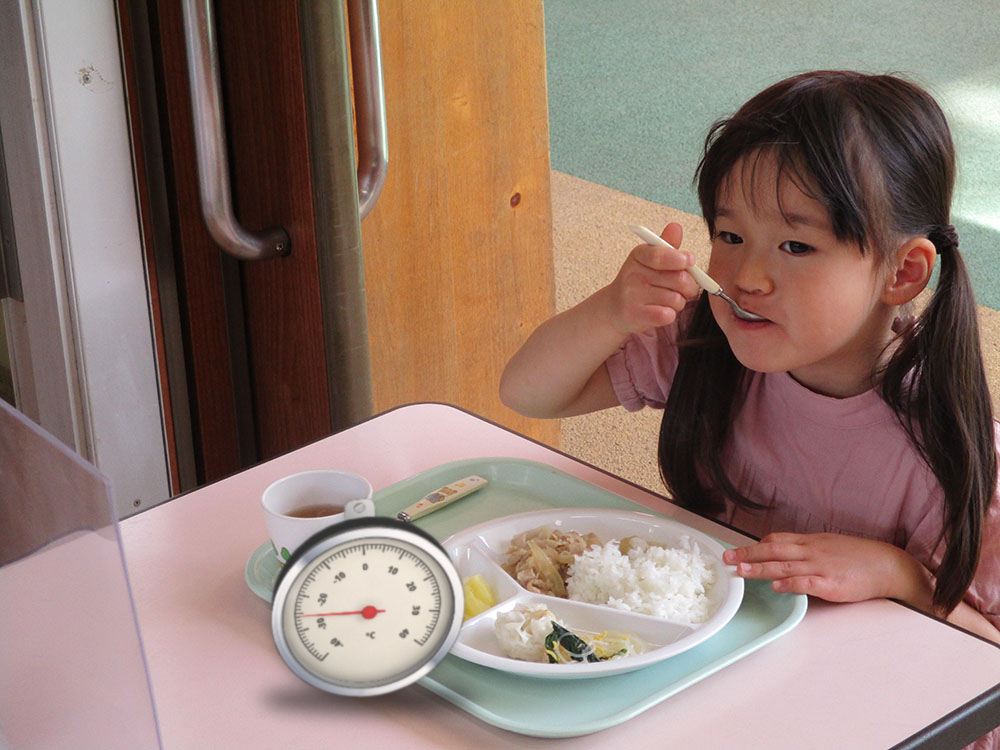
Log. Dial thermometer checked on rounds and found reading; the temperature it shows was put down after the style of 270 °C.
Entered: -25 °C
